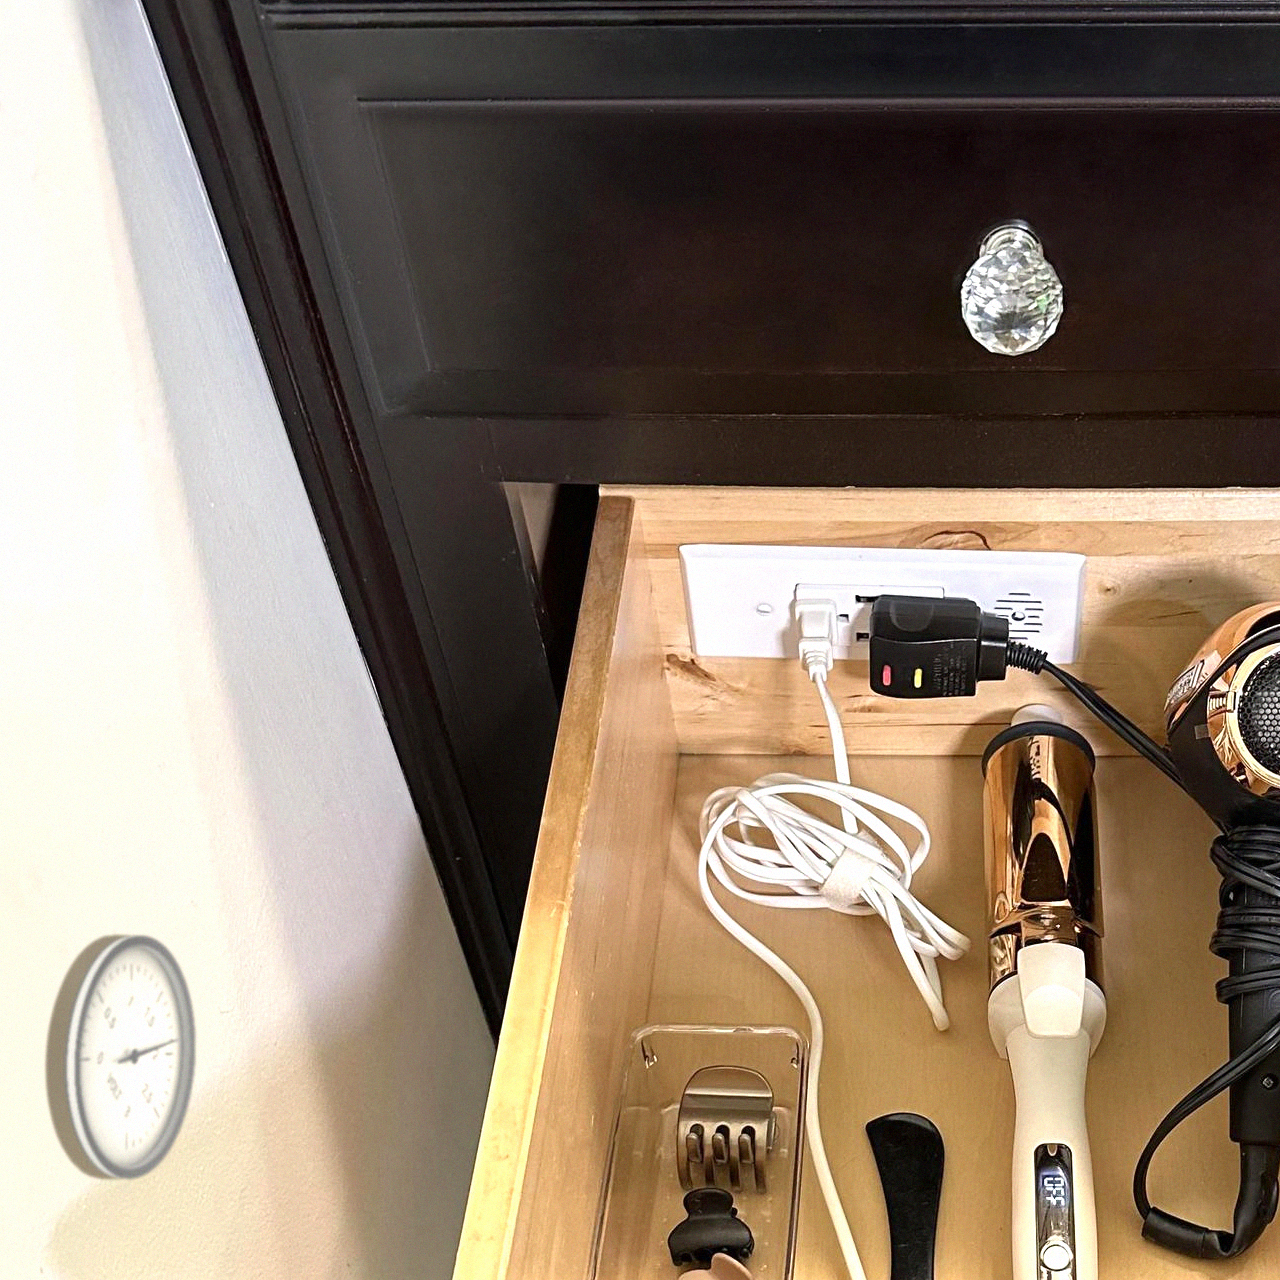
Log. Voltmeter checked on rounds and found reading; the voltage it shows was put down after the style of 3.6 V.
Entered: 1.9 V
